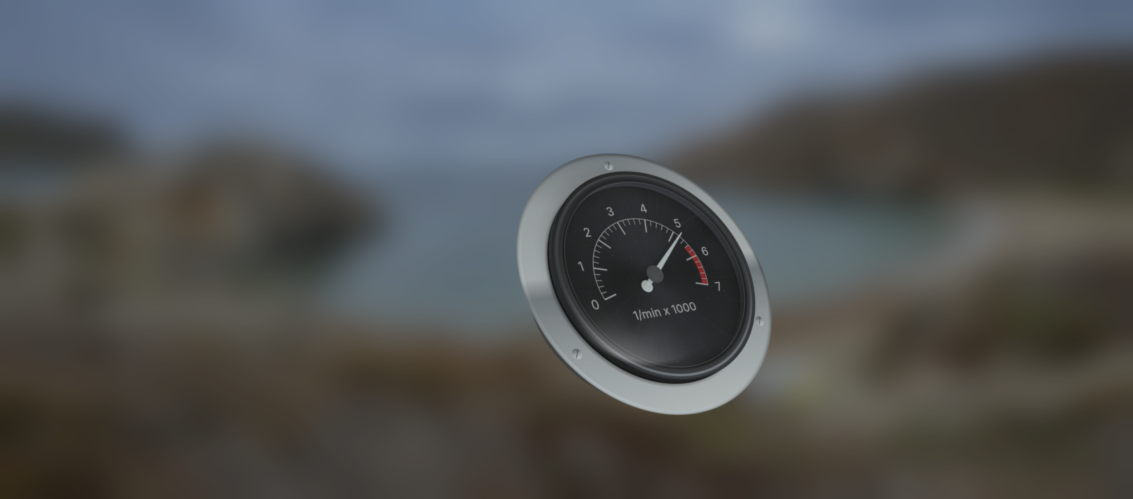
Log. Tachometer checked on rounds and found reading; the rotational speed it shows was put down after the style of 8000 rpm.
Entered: 5200 rpm
